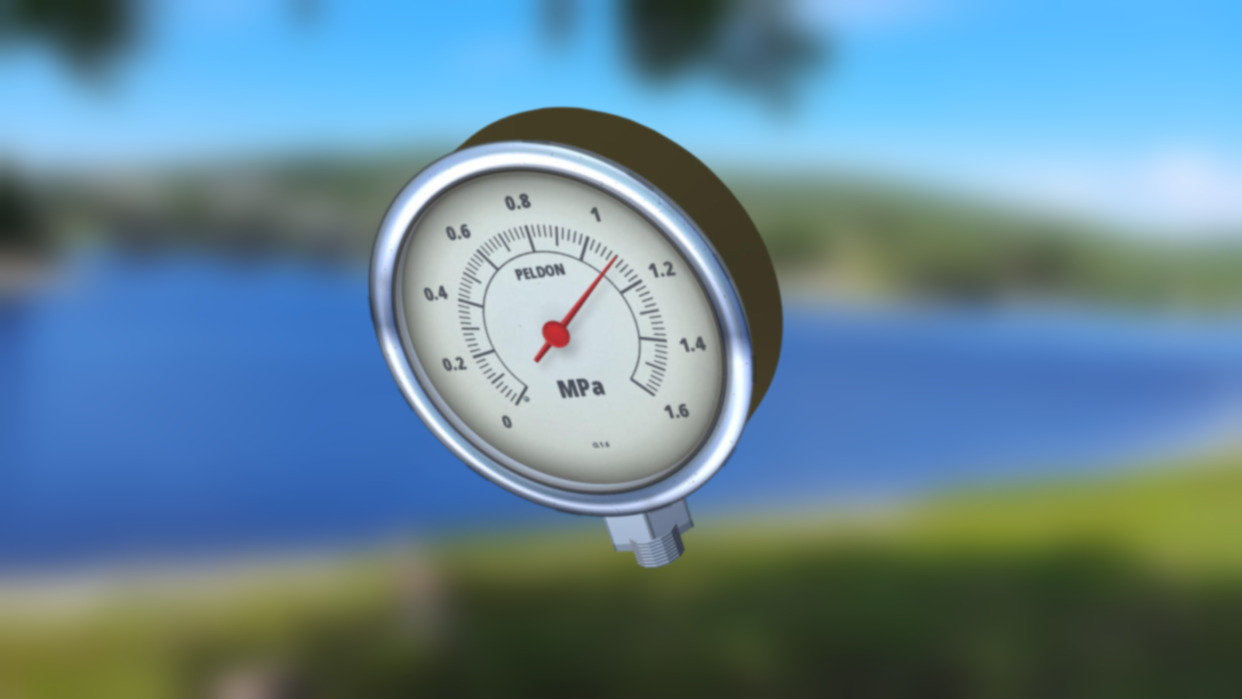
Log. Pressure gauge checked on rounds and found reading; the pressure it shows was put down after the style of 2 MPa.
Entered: 1.1 MPa
